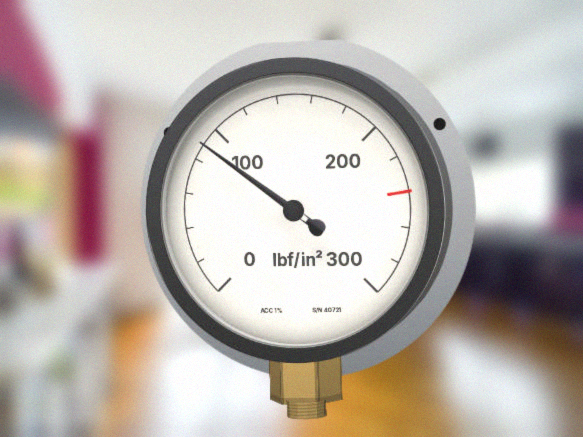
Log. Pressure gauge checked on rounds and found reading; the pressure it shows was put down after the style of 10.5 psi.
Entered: 90 psi
